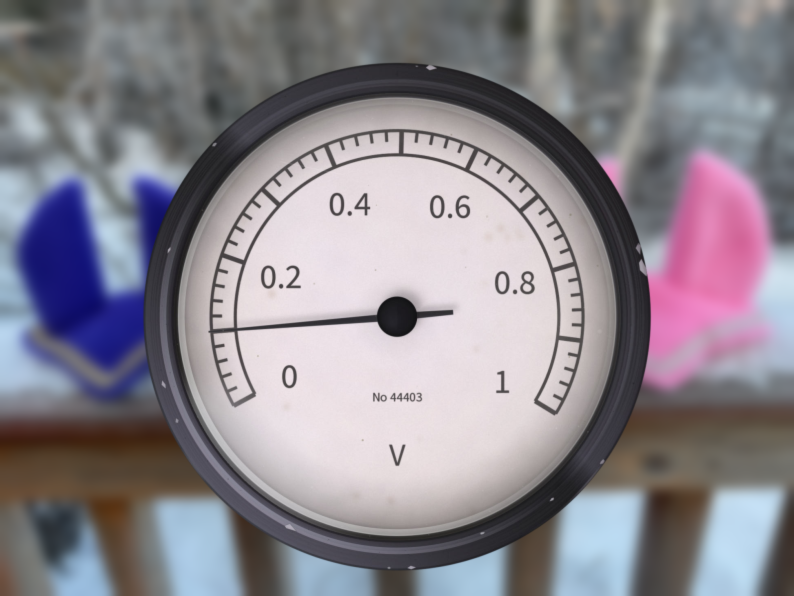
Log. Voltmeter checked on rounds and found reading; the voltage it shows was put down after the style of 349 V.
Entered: 0.1 V
